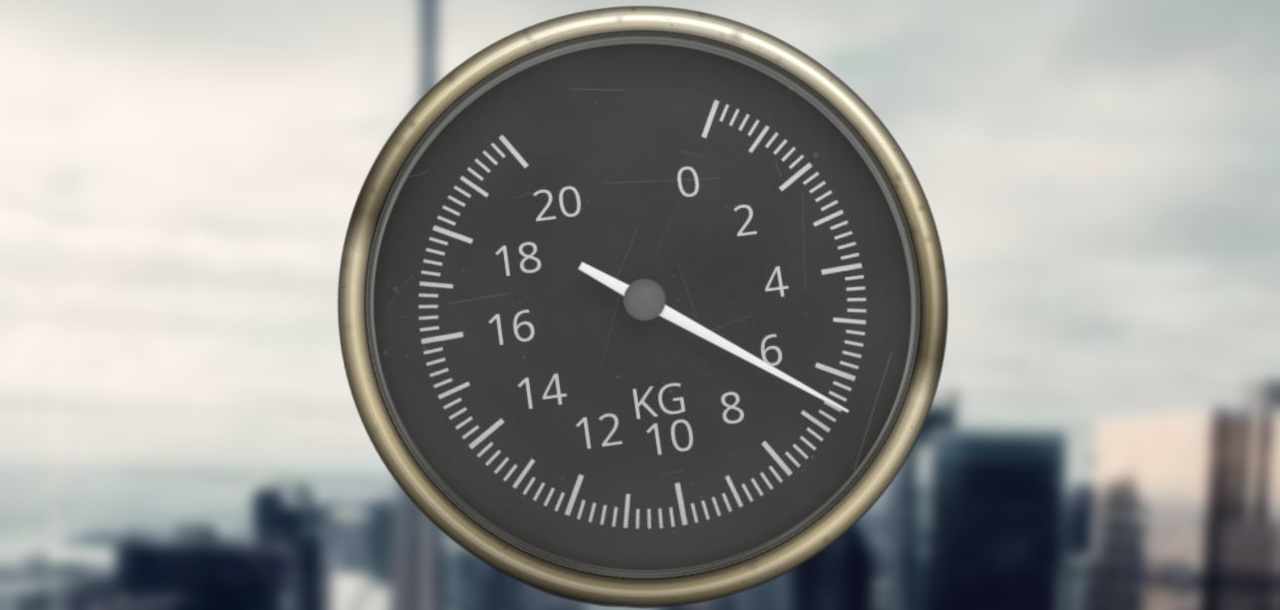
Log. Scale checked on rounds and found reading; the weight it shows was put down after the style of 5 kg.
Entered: 6.6 kg
